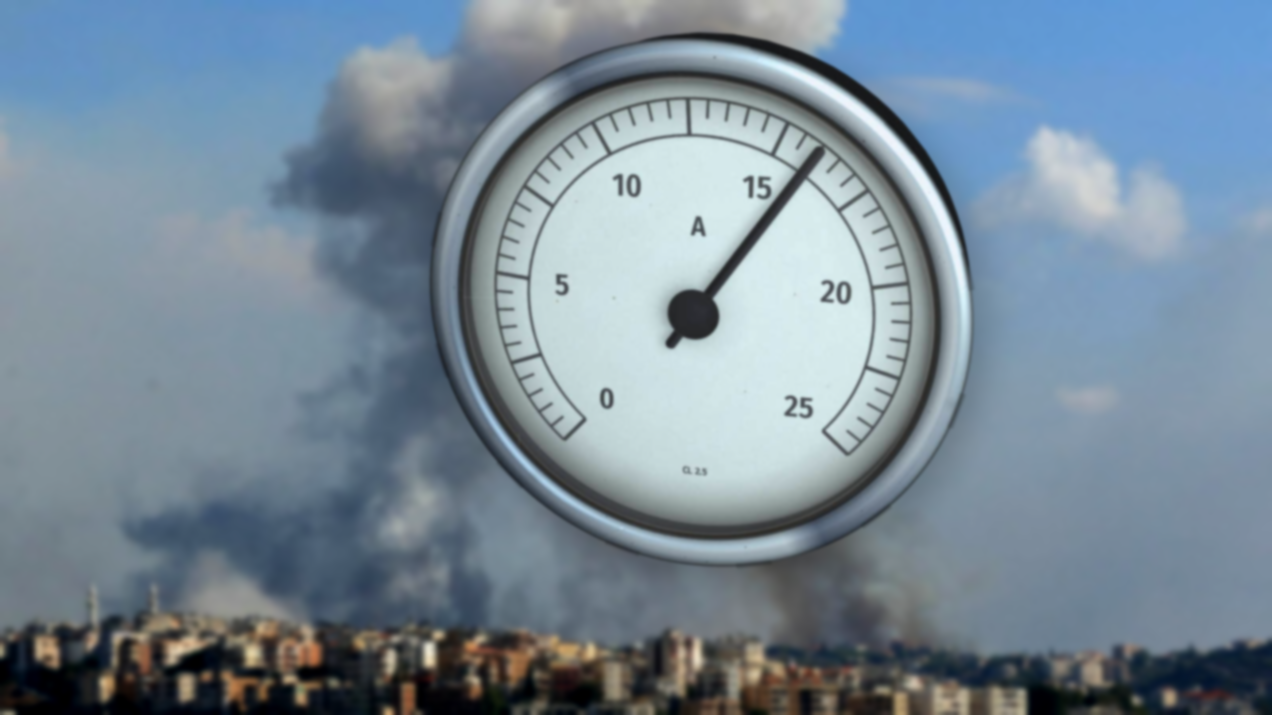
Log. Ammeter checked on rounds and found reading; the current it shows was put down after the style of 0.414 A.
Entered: 16 A
